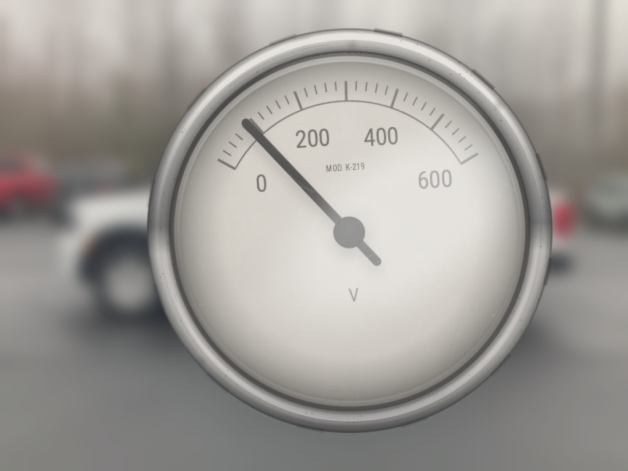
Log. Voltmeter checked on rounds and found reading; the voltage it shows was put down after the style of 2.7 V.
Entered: 90 V
